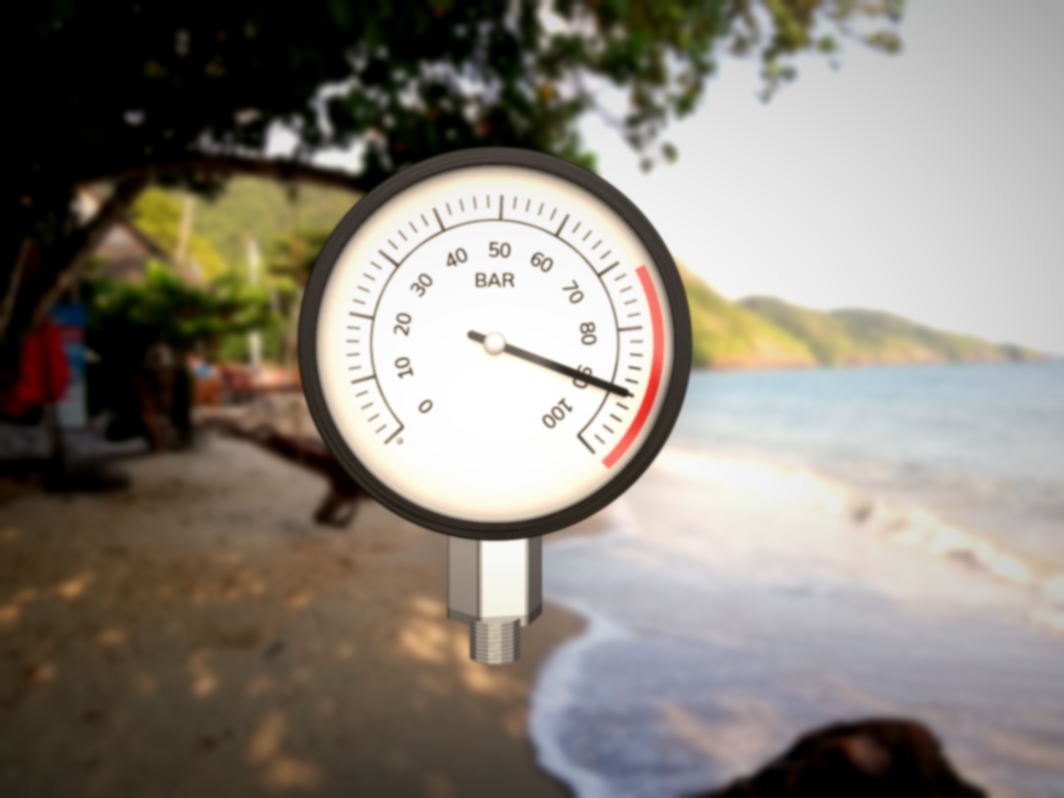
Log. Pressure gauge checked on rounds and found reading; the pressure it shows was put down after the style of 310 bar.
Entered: 90 bar
